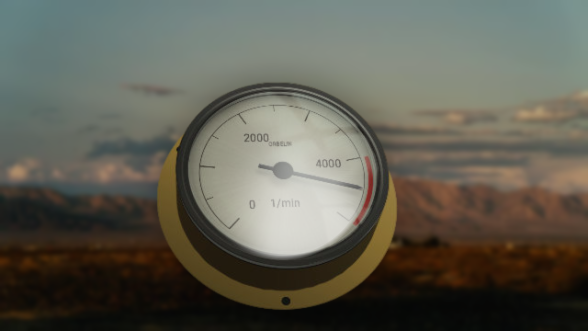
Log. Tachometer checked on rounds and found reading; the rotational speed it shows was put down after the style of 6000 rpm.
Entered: 4500 rpm
